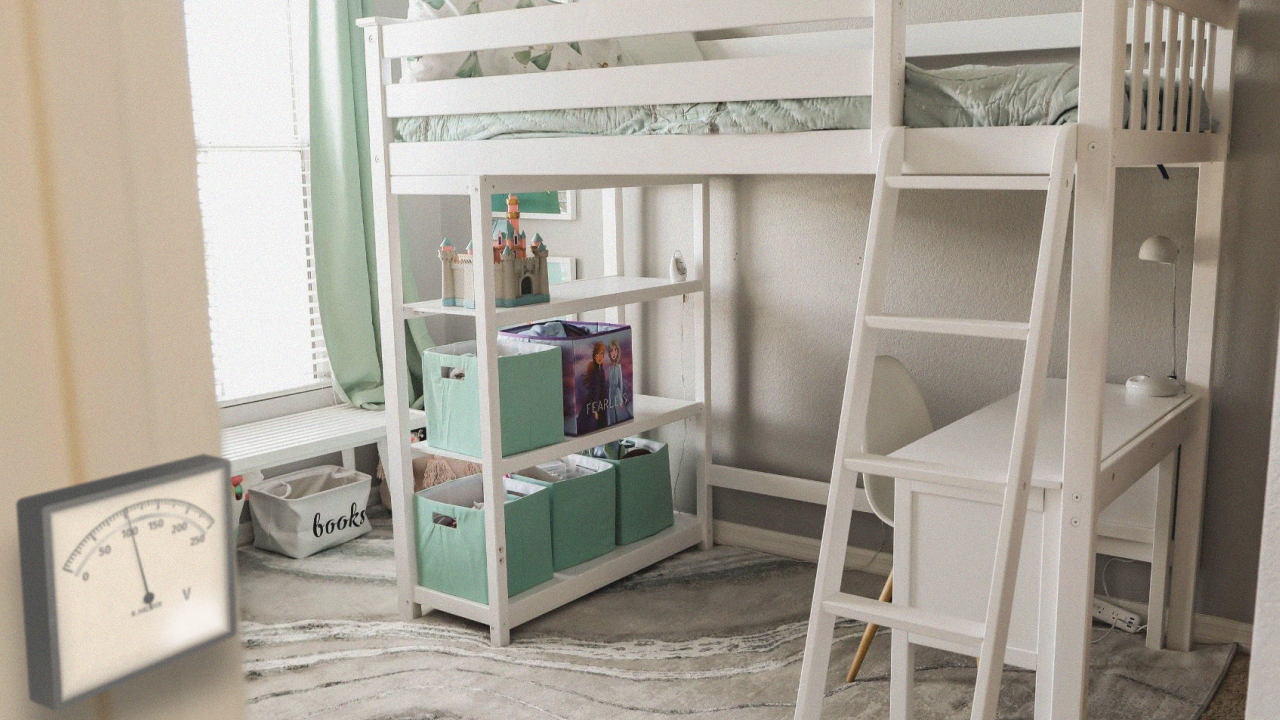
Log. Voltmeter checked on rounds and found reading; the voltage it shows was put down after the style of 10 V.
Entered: 100 V
